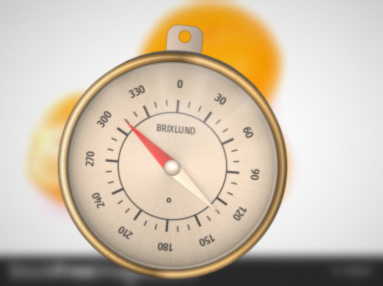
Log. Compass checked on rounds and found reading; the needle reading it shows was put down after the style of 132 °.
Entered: 310 °
